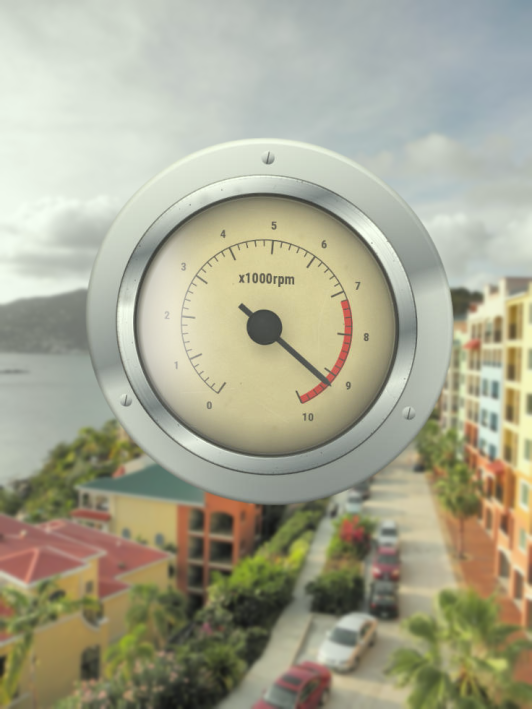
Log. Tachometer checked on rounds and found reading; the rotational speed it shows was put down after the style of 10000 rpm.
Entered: 9200 rpm
